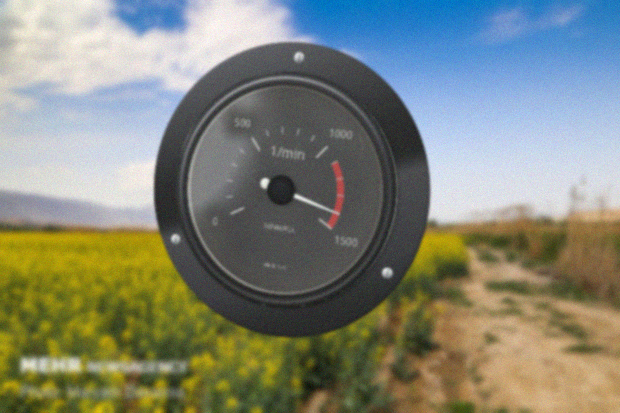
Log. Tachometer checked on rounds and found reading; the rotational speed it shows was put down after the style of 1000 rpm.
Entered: 1400 rpm
